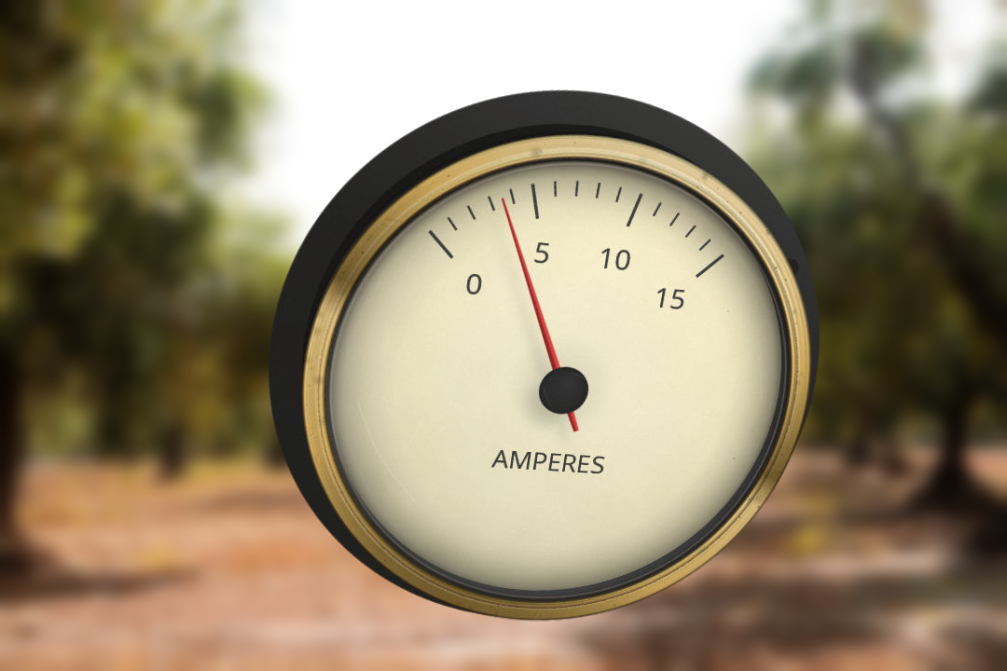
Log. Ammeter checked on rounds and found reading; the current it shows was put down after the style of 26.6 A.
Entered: 3.5 A
